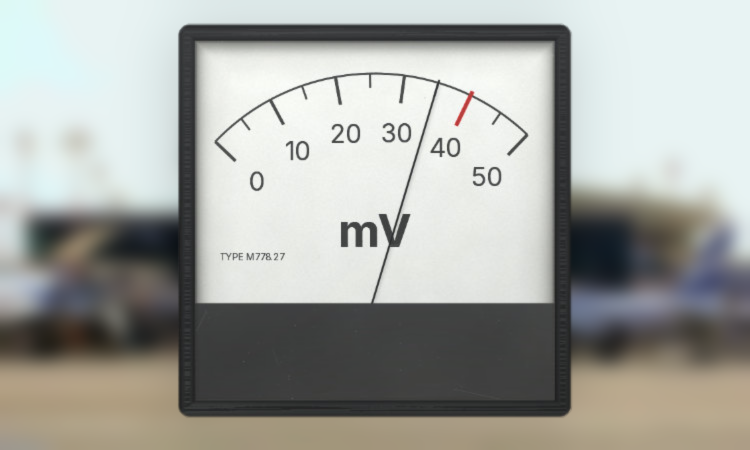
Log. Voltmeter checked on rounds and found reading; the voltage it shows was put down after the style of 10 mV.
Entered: 35 mV
